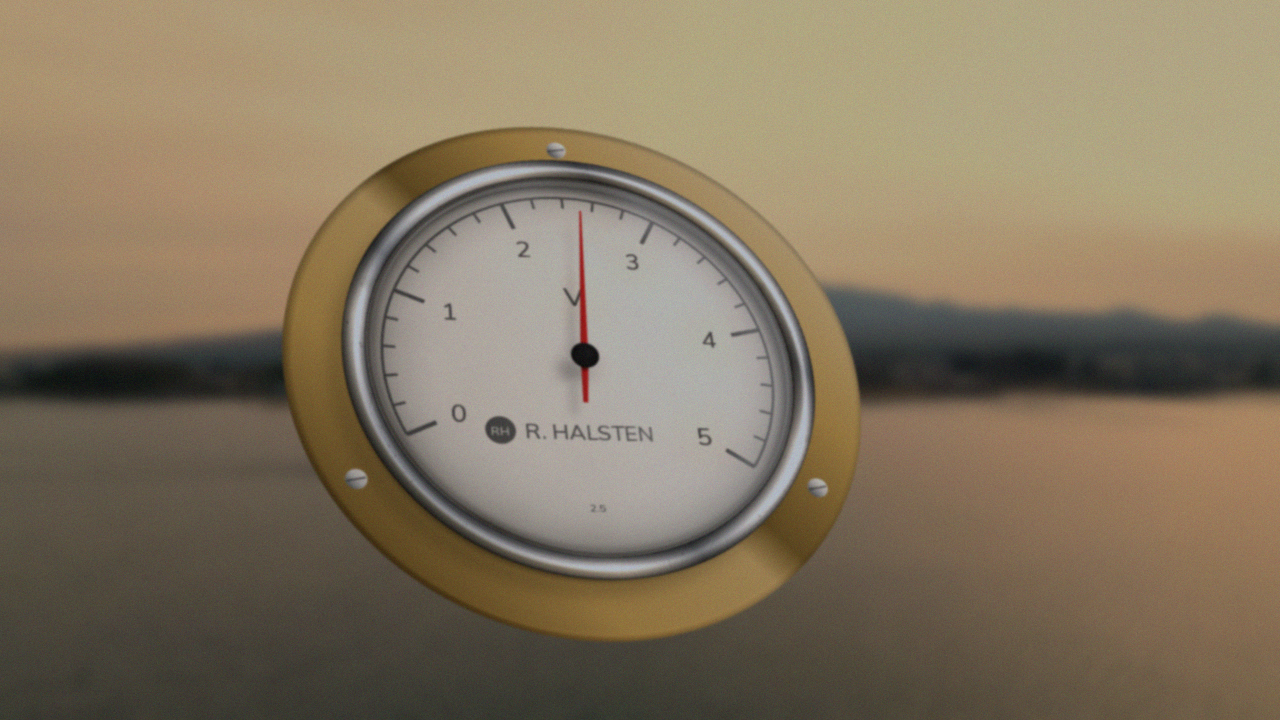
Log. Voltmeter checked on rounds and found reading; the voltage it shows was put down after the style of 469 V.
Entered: 2.5 V
